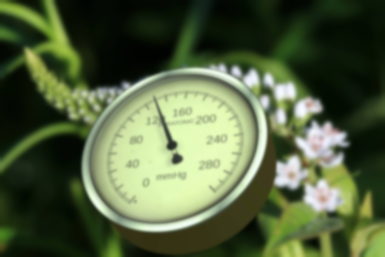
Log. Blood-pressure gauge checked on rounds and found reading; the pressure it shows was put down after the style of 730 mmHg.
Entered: 130 mmHg
